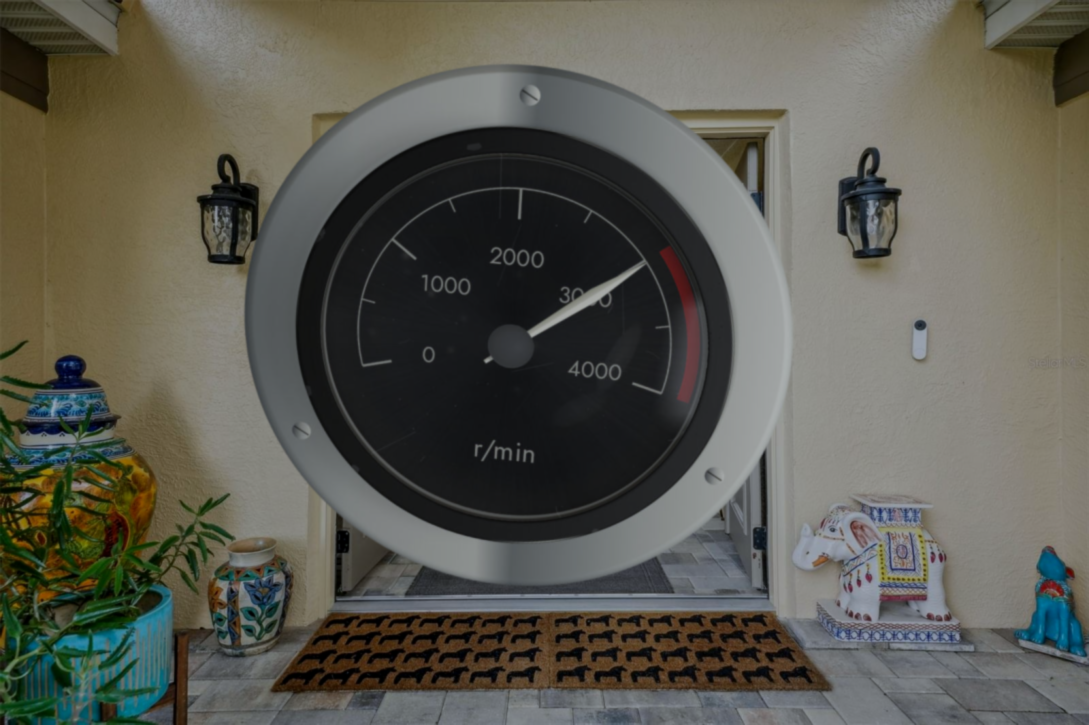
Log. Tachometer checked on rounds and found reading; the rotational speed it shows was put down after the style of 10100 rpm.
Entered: 3000 rpm
